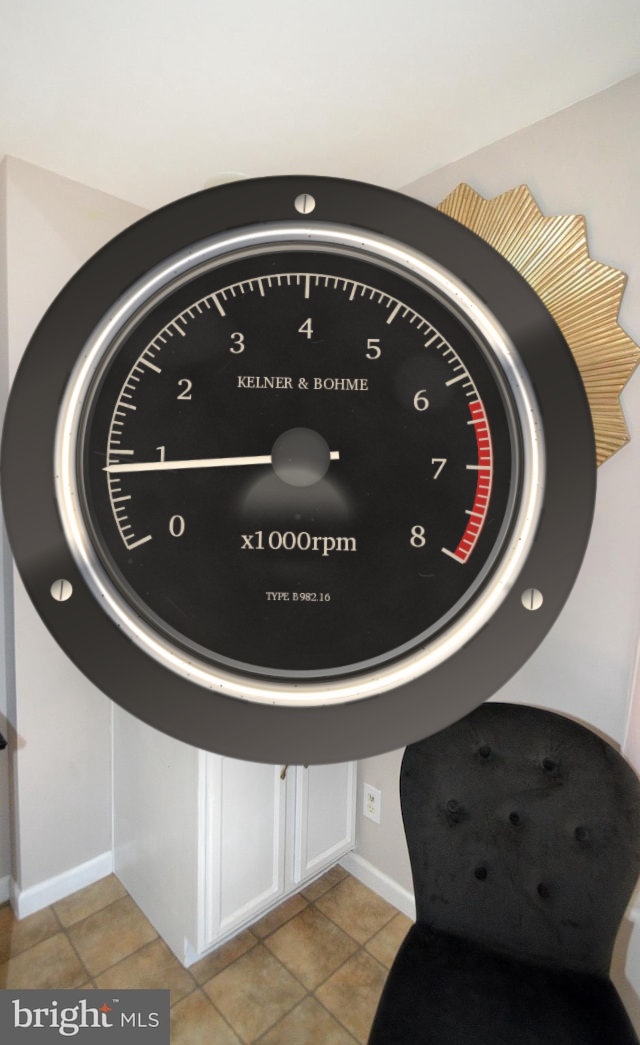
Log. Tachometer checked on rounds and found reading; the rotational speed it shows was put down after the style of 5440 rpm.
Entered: 800 rpm
